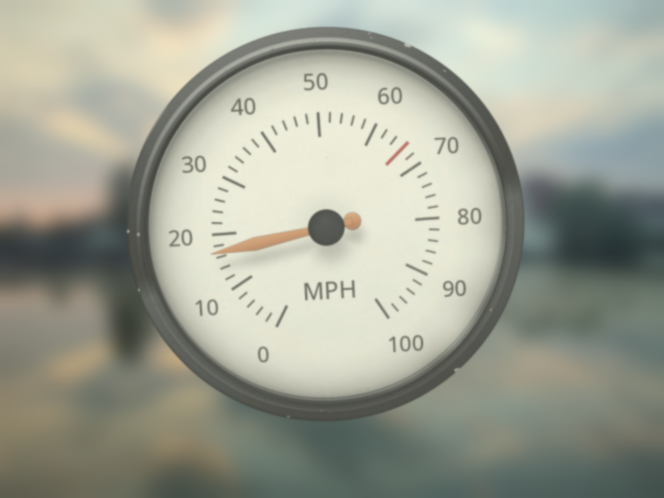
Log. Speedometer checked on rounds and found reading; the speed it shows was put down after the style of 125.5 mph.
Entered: 17 mph
